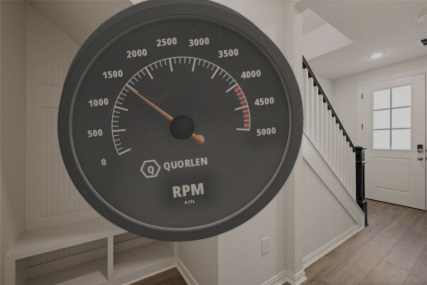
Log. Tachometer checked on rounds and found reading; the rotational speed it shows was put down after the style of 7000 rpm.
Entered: 1500 rpm
